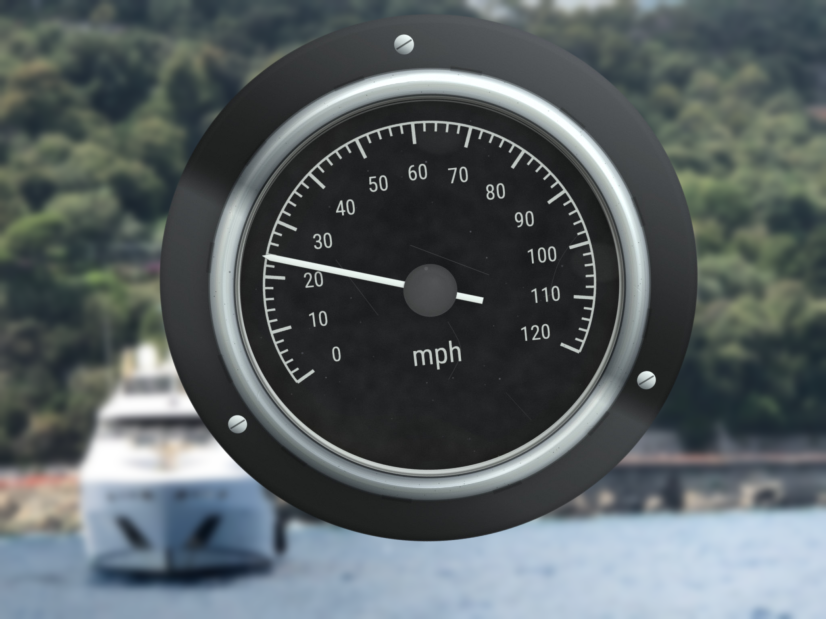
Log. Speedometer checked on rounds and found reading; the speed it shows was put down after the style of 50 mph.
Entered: 24 mph
